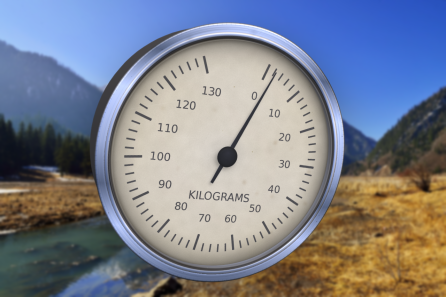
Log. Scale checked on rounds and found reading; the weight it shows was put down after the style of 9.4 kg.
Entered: 2 kg
